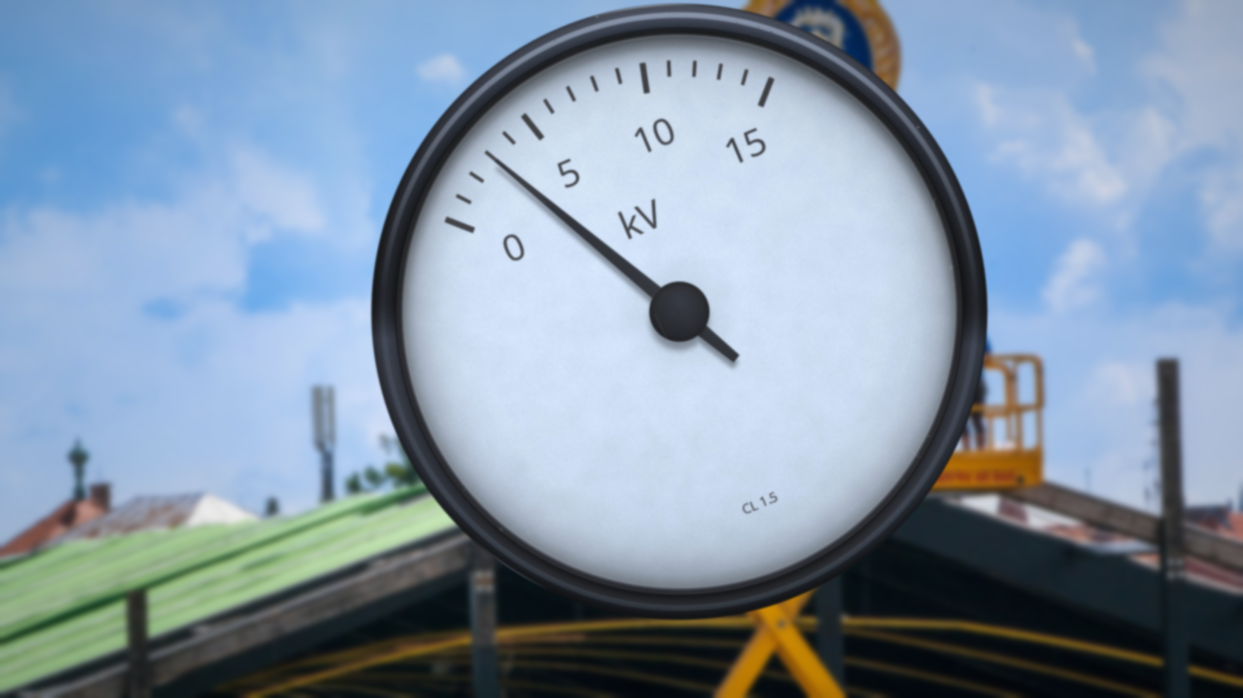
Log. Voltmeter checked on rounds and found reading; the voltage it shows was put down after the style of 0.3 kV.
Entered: 3 kV
